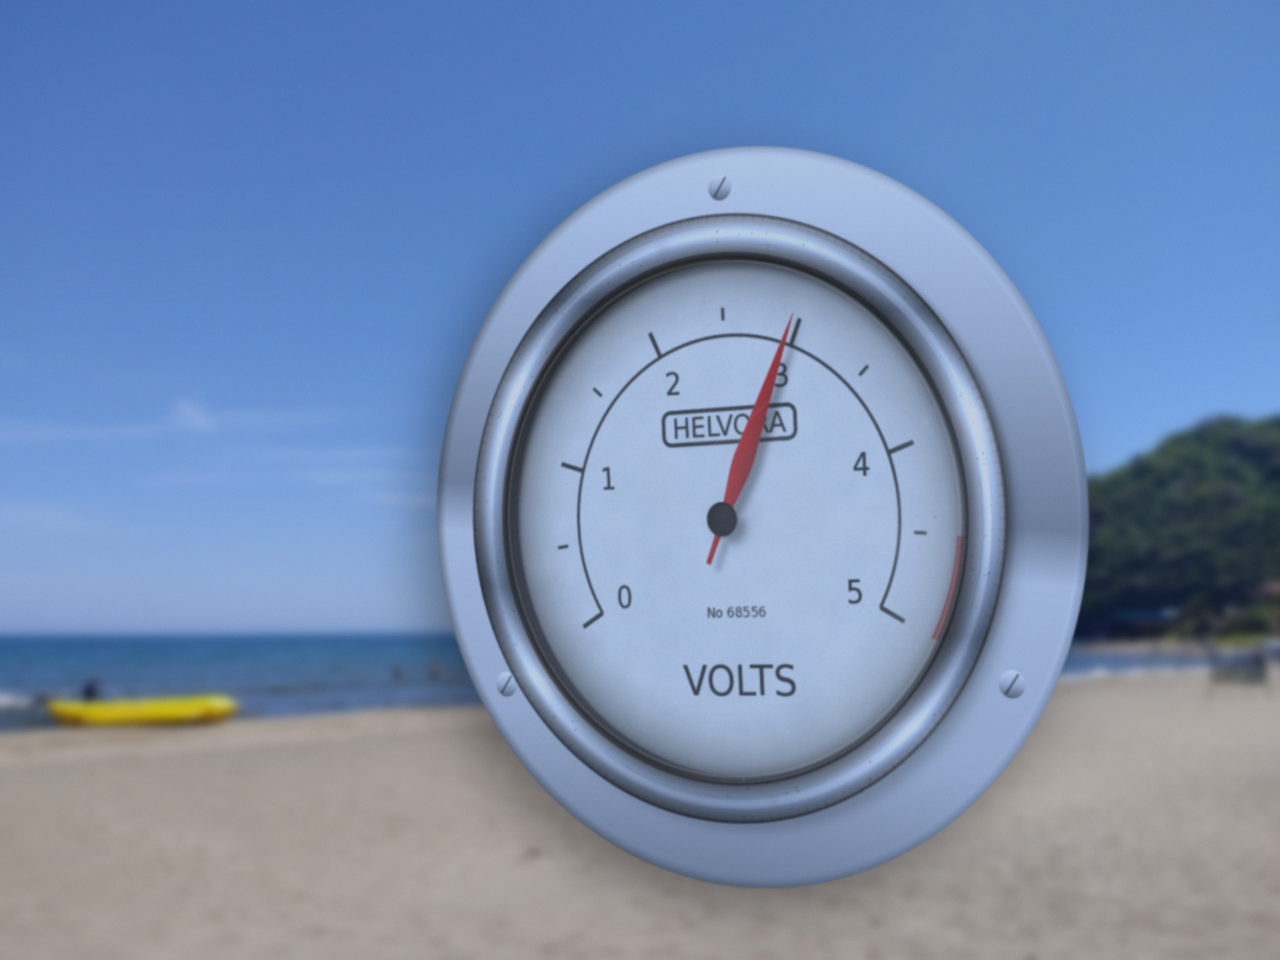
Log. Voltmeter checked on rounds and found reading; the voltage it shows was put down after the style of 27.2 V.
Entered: 3 V
